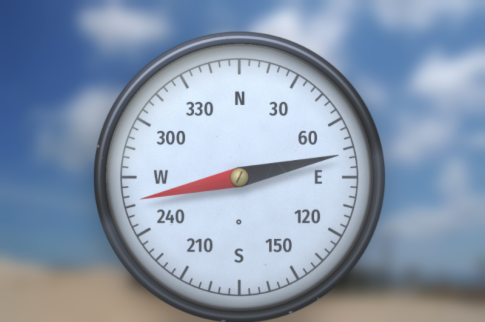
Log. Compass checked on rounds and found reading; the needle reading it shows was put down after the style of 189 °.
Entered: 257.5 °
